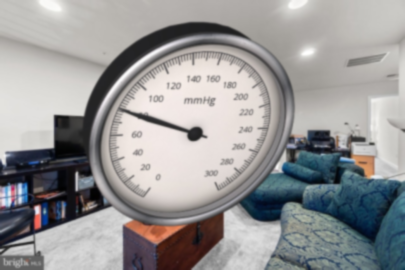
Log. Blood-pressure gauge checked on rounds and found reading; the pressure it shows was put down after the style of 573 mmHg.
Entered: 80 mmHg
